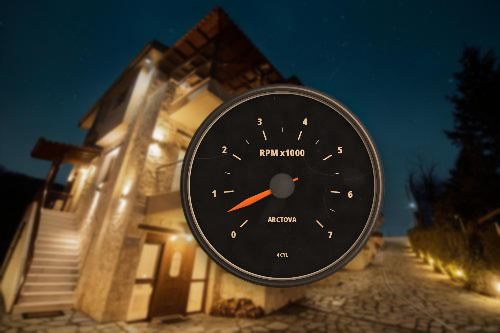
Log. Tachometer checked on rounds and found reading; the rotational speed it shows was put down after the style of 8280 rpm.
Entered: 500 rpm
